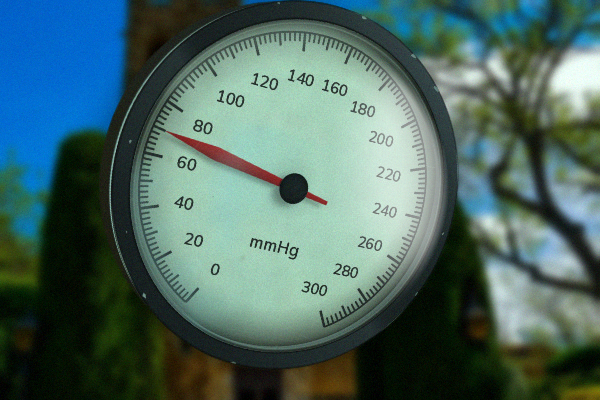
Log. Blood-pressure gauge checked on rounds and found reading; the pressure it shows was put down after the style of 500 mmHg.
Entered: 70 mmHg
